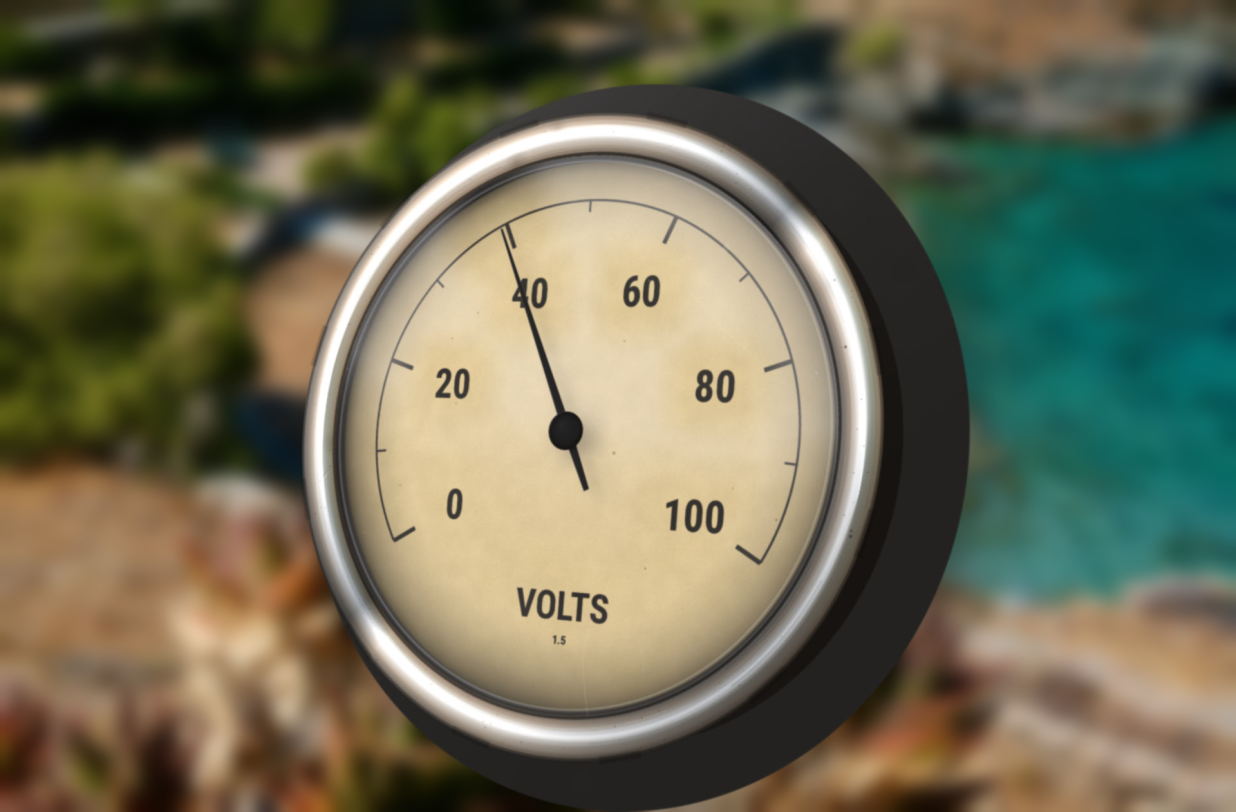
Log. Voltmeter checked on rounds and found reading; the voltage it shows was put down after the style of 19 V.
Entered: 40 V
